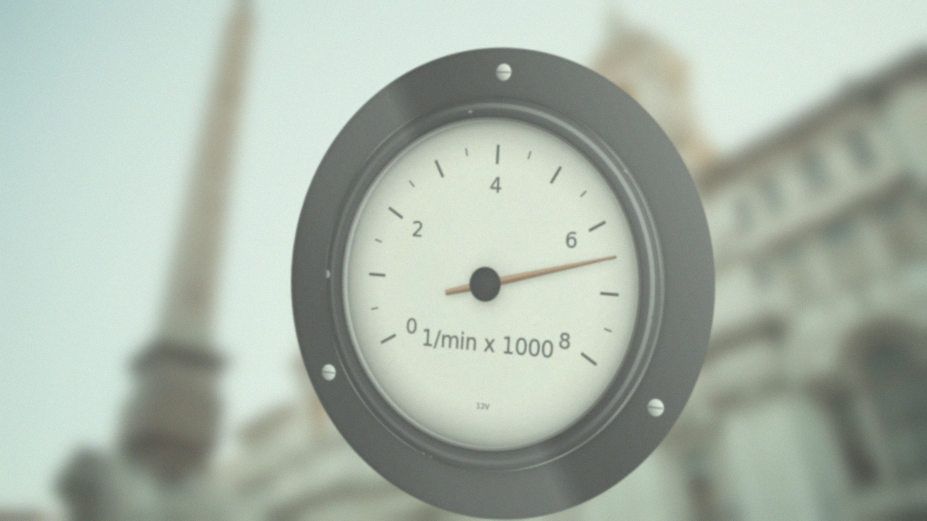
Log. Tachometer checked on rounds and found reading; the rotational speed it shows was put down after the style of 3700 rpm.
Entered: 6500 rpm
